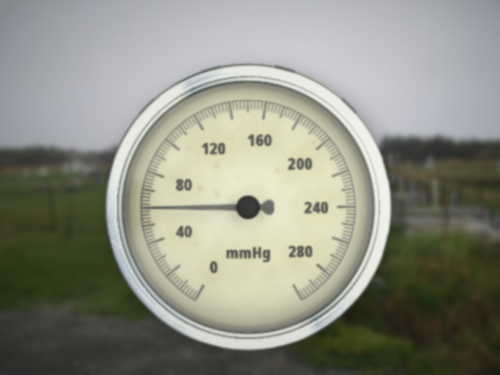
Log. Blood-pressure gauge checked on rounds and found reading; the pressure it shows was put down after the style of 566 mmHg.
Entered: 60 mmHg
